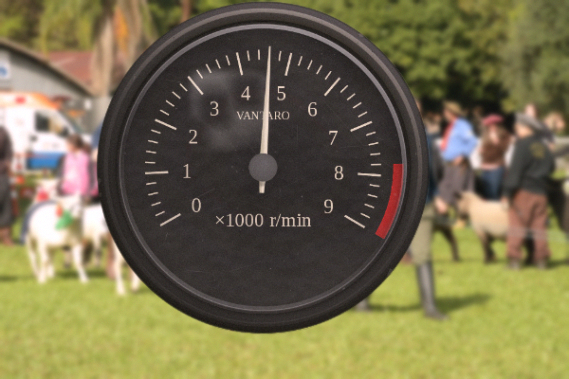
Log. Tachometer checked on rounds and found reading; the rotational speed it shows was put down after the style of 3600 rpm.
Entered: 4600 rpm
